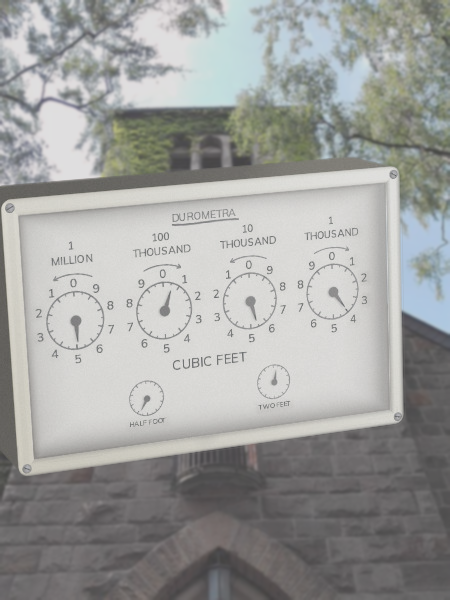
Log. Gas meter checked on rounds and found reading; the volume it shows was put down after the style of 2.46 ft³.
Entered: 505400 ft³
